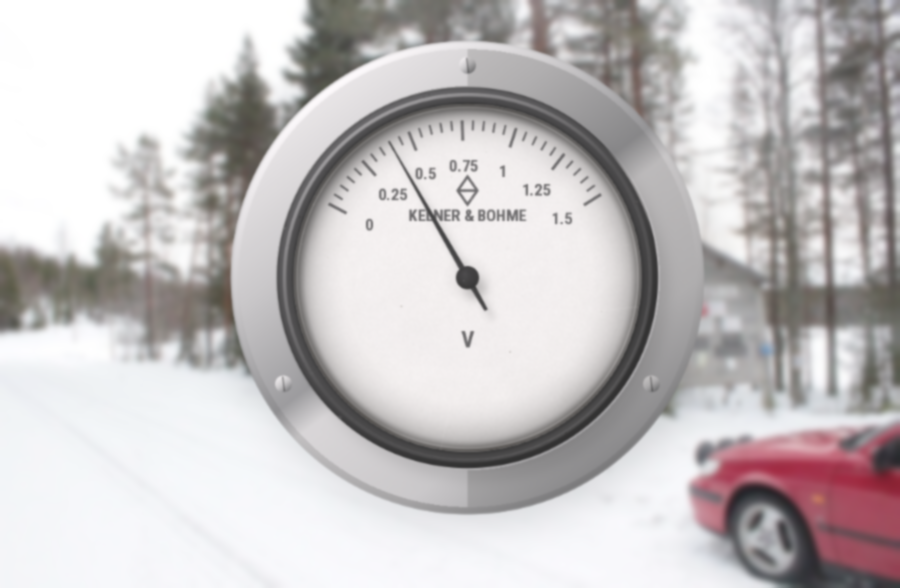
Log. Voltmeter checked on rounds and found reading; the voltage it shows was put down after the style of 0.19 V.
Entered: 0.4 V
